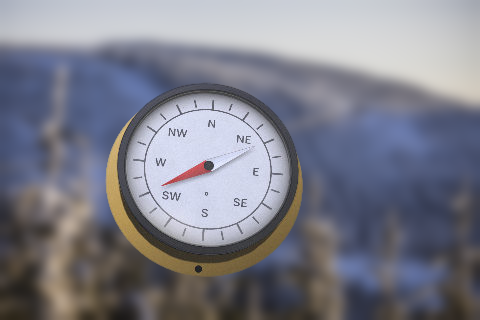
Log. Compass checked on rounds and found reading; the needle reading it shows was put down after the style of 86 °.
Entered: 240 °
